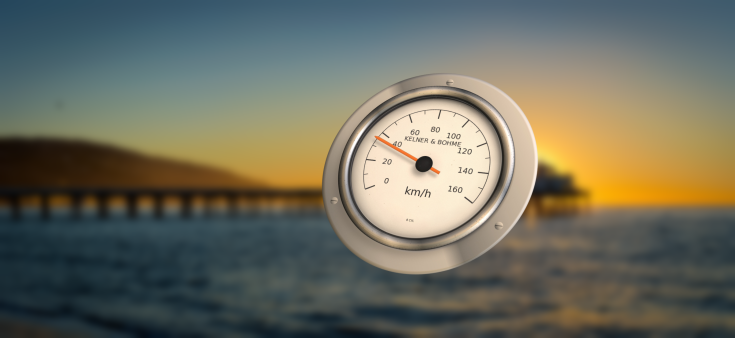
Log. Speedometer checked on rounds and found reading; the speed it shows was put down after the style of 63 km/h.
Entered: 35 km/h
